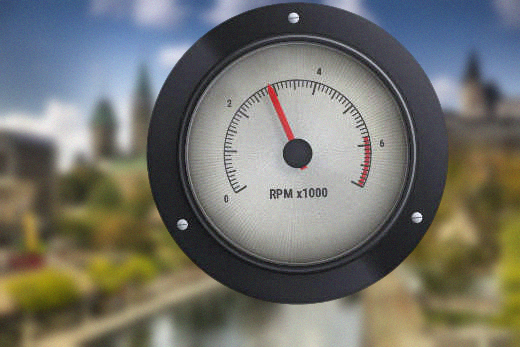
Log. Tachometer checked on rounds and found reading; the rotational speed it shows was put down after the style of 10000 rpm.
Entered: 2900 rpm
